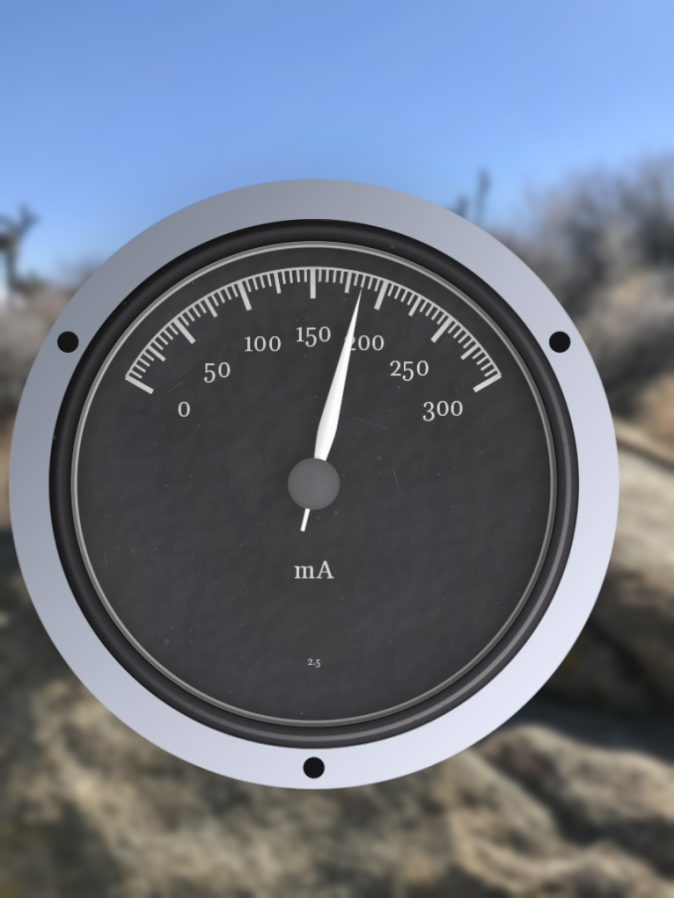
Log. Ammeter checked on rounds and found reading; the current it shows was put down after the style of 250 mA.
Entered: 185 mA
